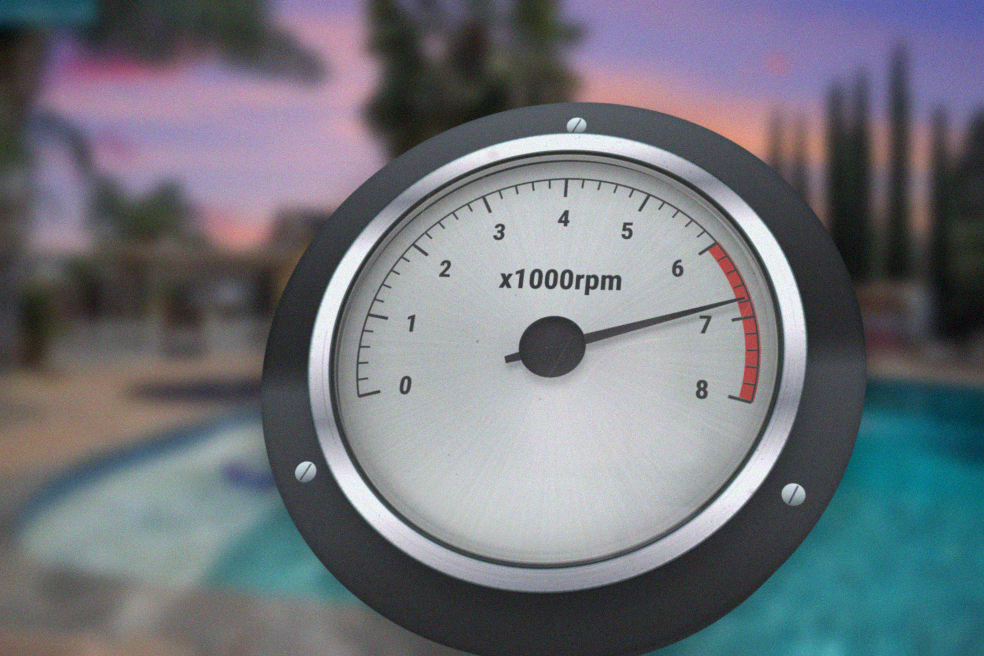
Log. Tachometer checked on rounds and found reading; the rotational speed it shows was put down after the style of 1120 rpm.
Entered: 6800 rpm
